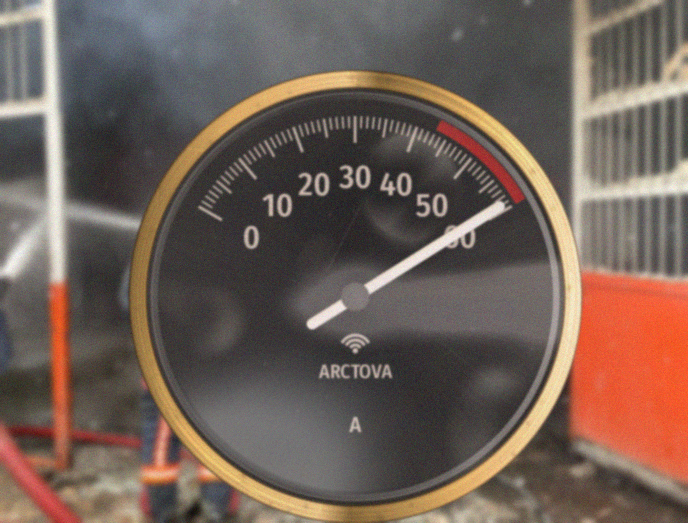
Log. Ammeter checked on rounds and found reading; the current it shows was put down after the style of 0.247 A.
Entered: 59 A
